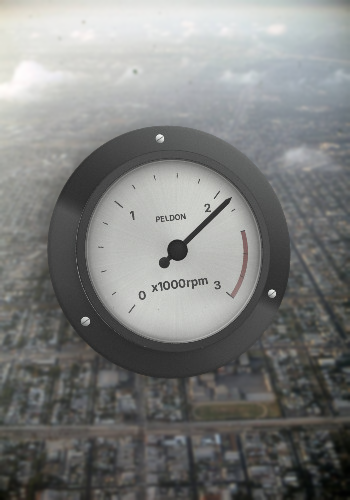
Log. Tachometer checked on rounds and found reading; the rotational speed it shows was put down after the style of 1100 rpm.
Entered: 2100 rpm
